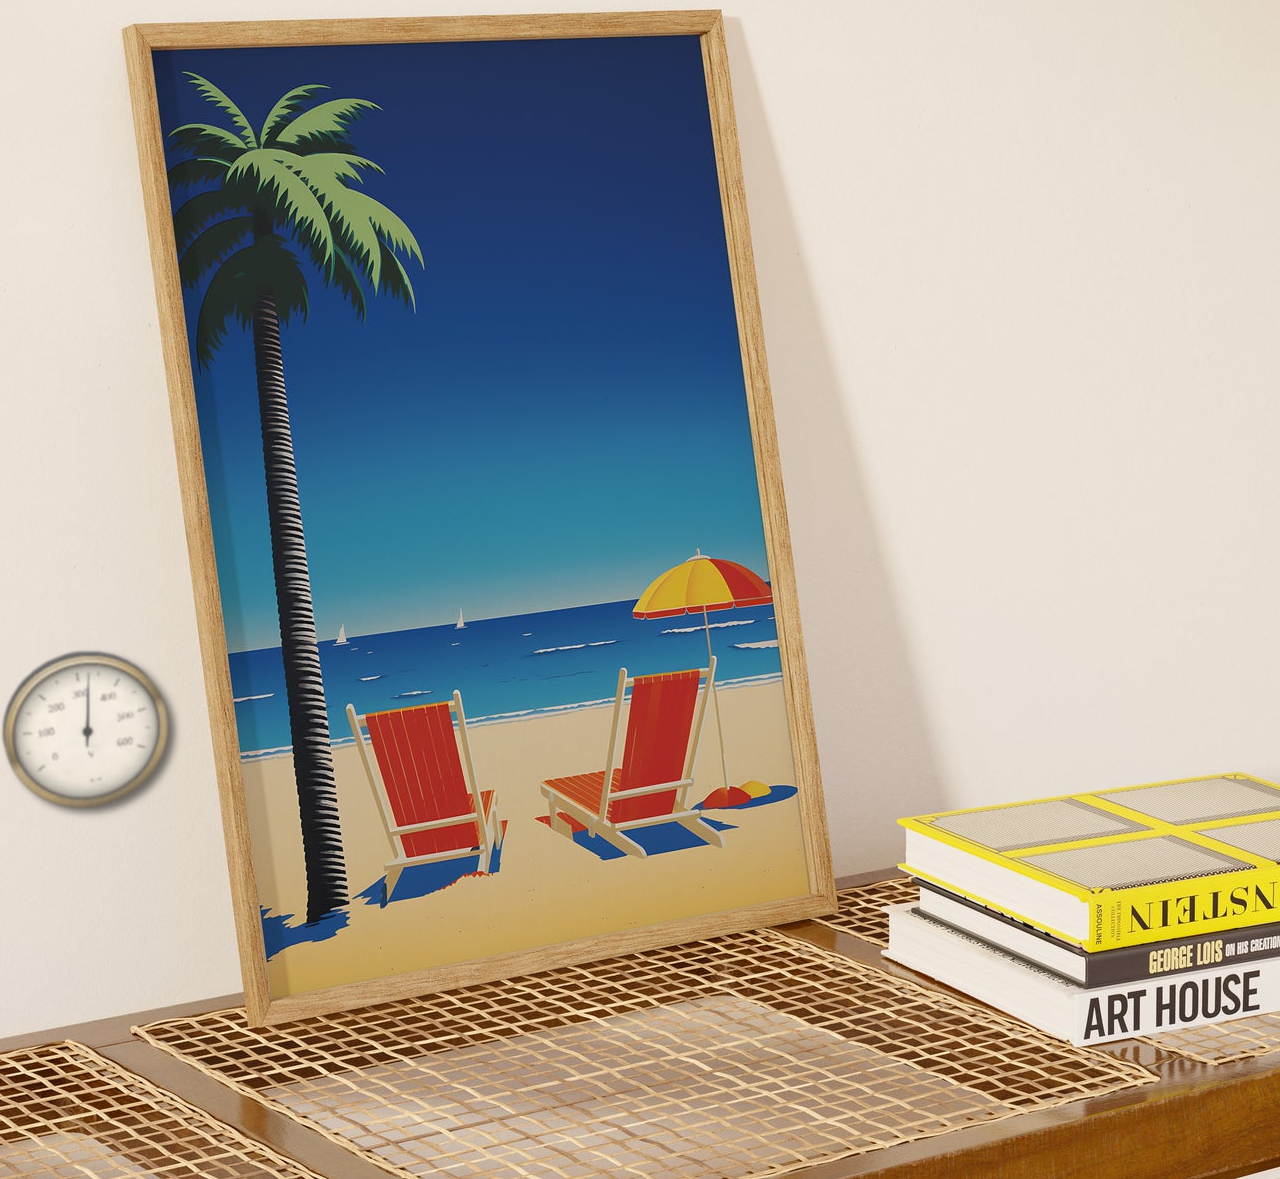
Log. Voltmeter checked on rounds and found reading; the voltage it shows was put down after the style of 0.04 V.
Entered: 325 V
